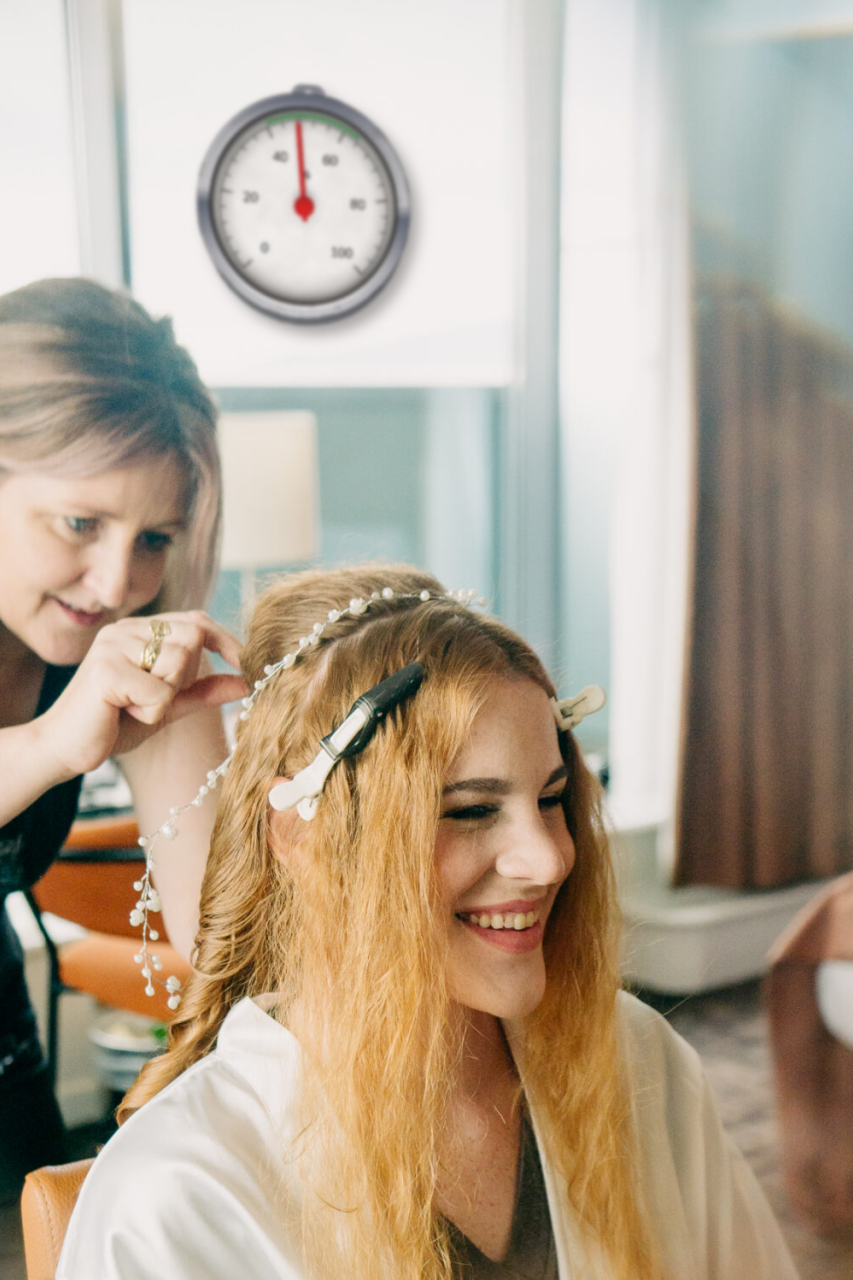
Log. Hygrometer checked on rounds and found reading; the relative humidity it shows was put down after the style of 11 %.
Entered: 48 %
